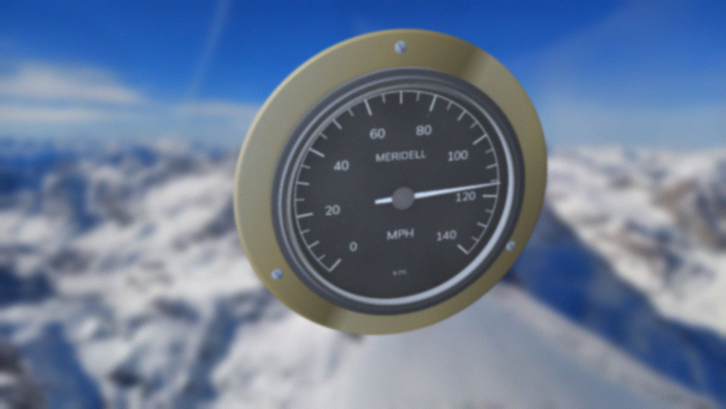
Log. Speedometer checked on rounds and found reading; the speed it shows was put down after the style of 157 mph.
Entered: 115 mph
